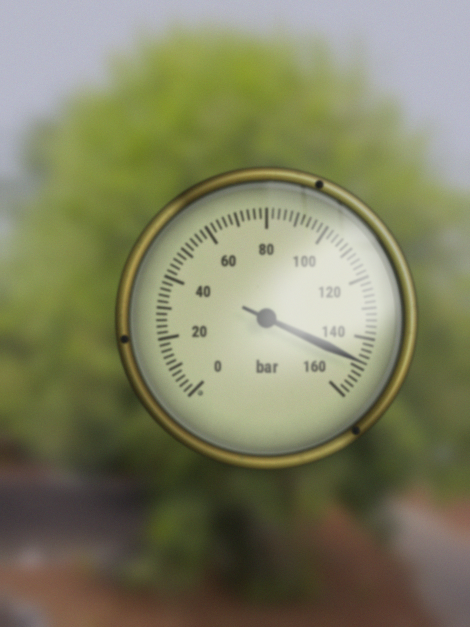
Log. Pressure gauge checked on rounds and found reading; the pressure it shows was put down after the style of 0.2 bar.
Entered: 148 bar
